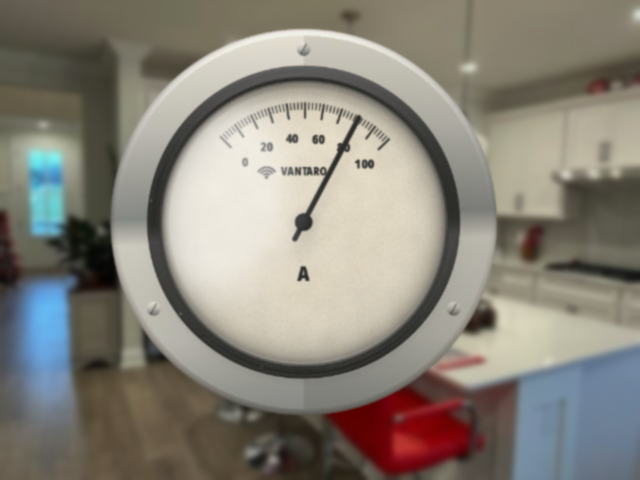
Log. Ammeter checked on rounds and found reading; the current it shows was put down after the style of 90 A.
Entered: 80 A
